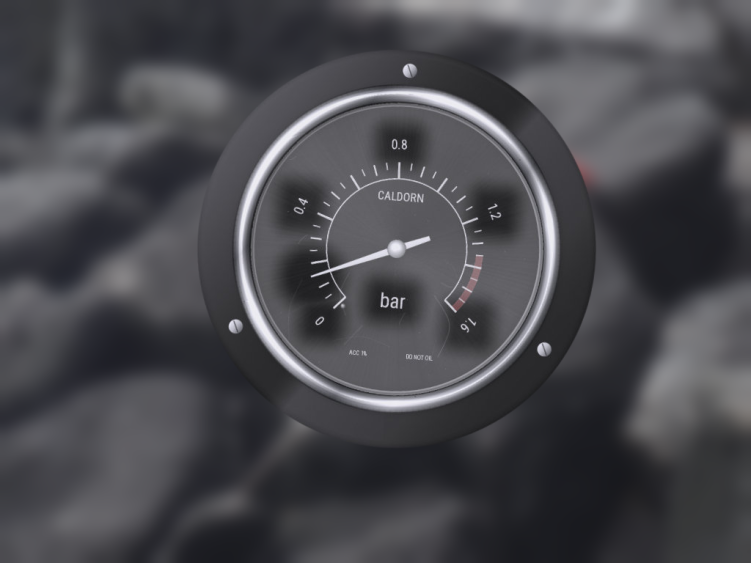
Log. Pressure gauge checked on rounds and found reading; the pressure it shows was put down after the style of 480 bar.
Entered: 0.15 bar
